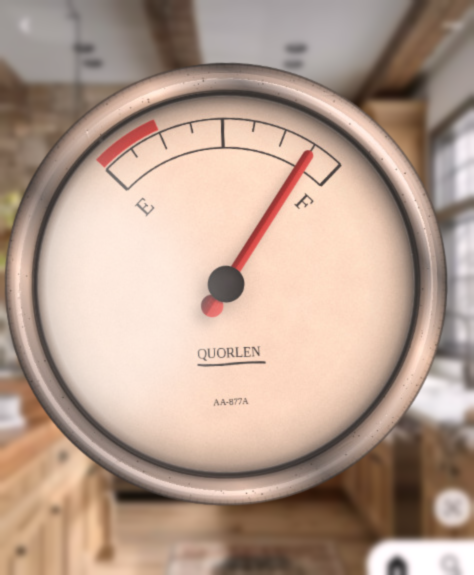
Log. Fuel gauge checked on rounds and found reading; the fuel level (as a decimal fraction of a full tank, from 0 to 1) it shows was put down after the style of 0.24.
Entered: 0.875
